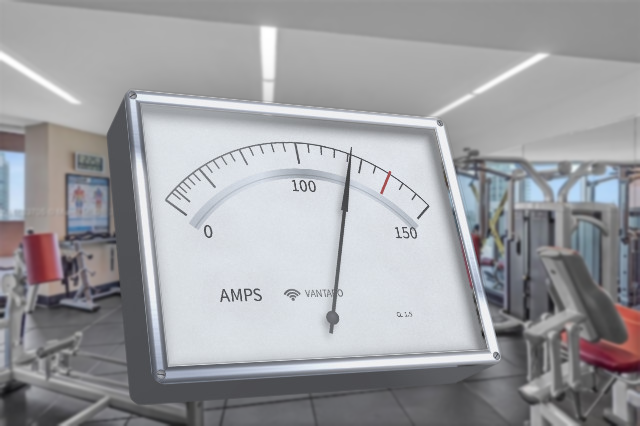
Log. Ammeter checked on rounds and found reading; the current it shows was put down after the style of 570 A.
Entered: 120 A
